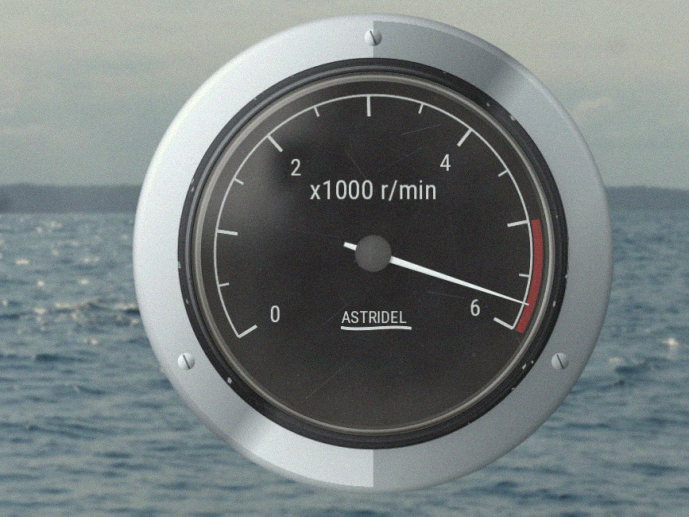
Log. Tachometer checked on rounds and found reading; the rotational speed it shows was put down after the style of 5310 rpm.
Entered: 5750 rpm
